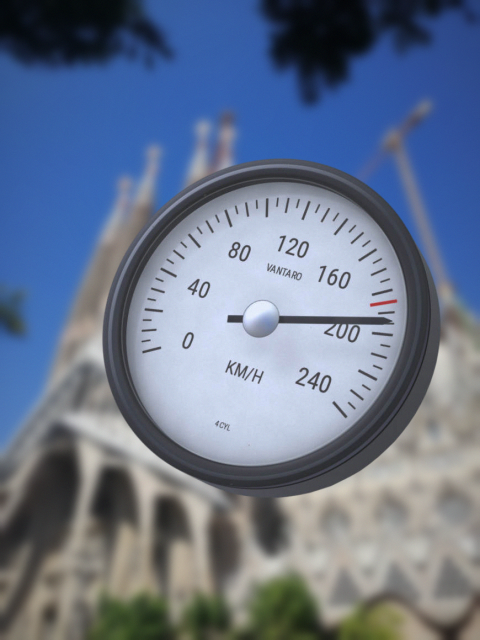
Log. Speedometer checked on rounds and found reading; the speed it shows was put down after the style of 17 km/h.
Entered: 195 km/h
